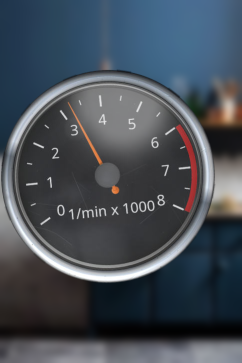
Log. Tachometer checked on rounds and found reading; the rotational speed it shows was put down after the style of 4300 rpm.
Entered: 3250 rpm
